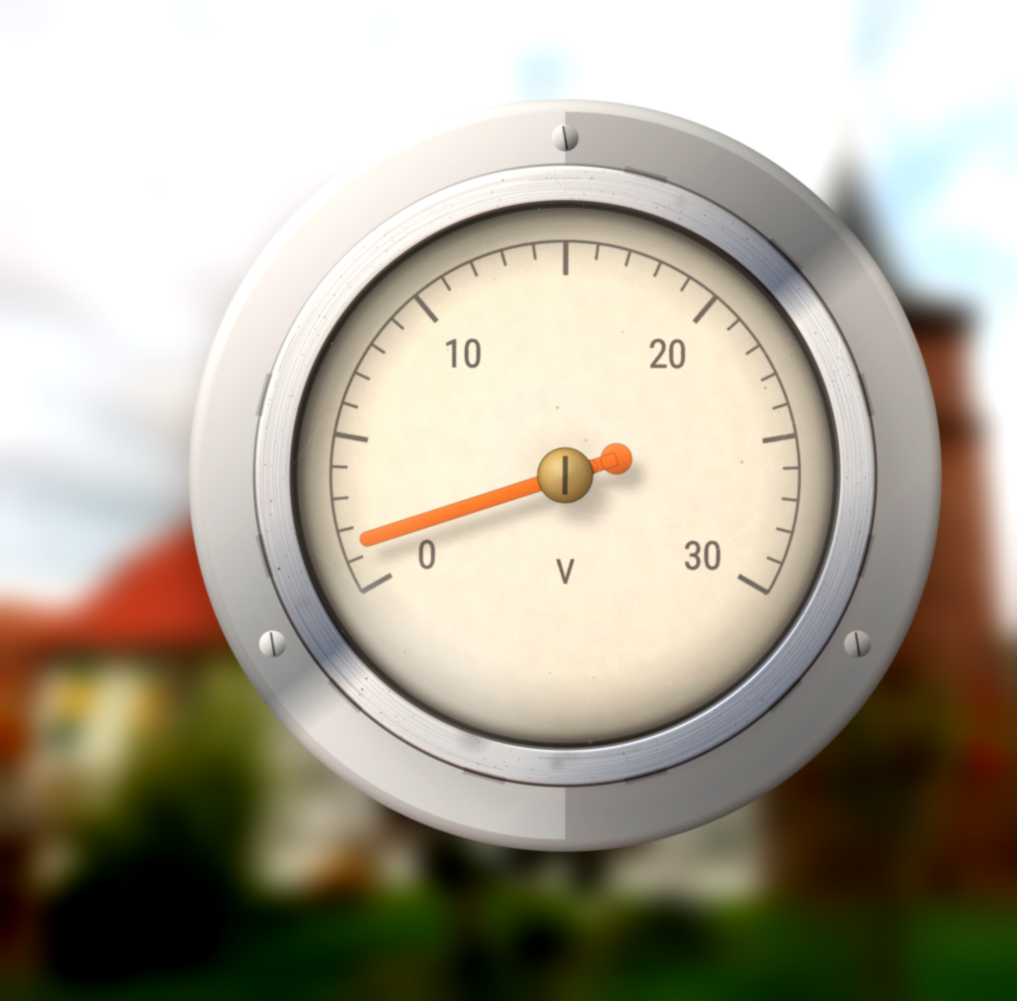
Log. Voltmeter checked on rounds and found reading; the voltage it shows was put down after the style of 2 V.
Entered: 1.5 V
